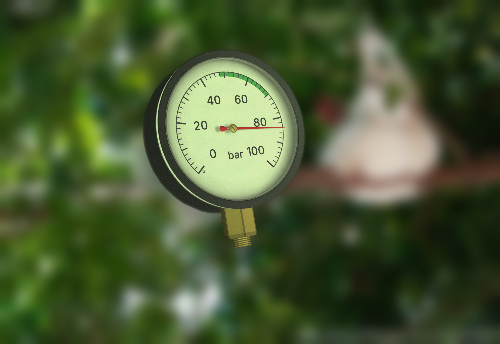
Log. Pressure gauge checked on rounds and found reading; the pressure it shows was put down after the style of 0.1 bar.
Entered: 84 bar
